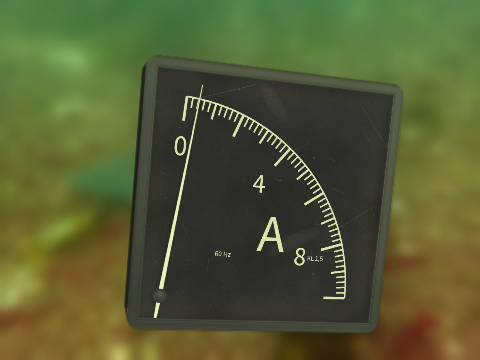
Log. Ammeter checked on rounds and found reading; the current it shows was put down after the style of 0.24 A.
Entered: 0.4 A
